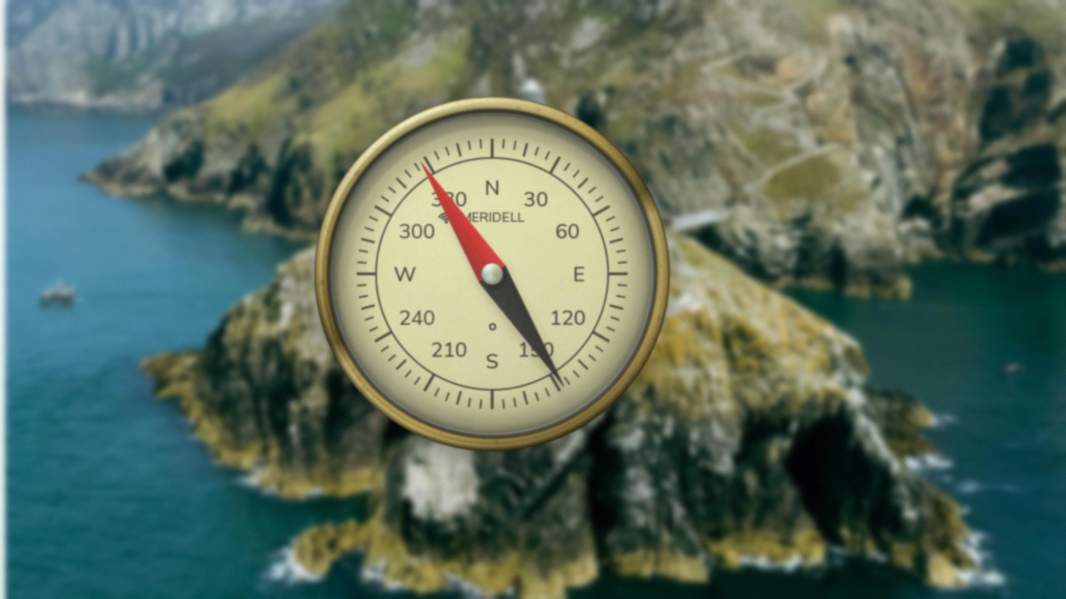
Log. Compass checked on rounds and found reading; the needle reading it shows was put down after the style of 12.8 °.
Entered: 327.5 °
